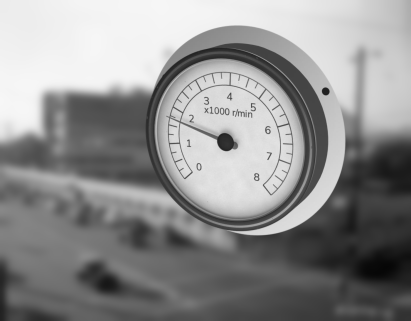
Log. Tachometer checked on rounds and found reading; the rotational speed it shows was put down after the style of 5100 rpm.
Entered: 1750 rpm
